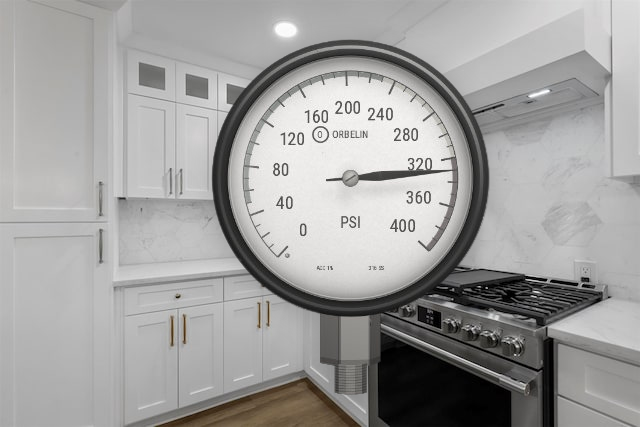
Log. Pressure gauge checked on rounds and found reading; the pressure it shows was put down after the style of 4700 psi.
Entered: 330 psi
